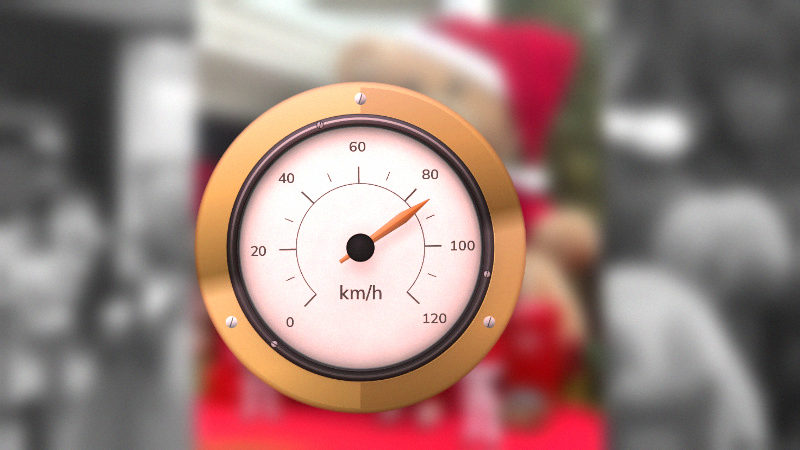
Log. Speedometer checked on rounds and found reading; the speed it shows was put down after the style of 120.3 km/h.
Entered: 85 km/h
